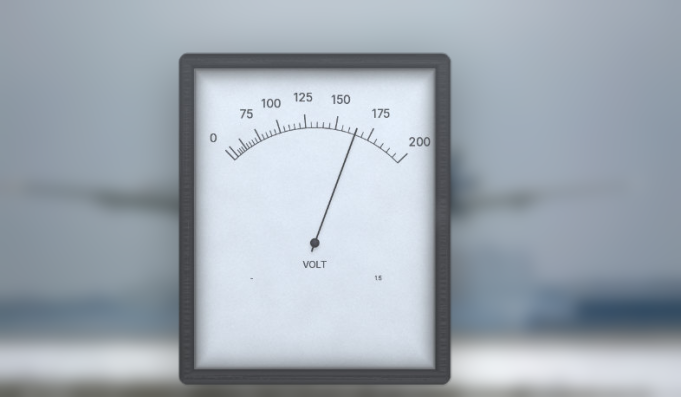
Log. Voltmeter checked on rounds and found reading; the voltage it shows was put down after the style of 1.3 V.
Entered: 165 V
